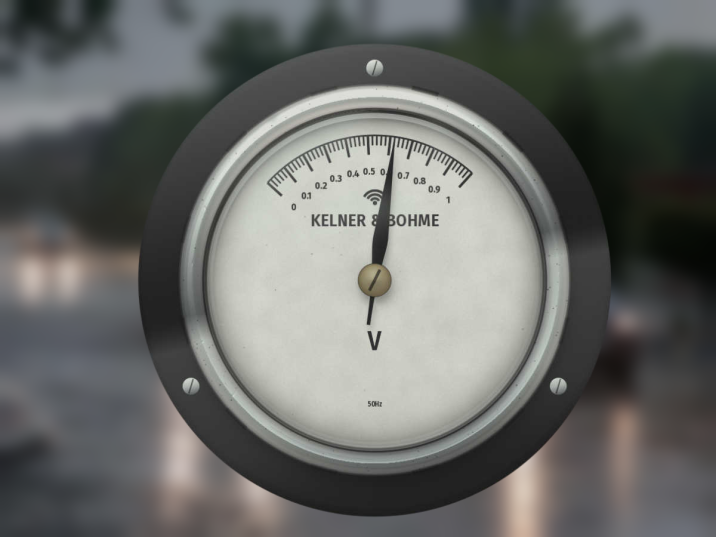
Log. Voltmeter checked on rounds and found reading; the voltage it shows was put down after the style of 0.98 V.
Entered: 0.62 V
